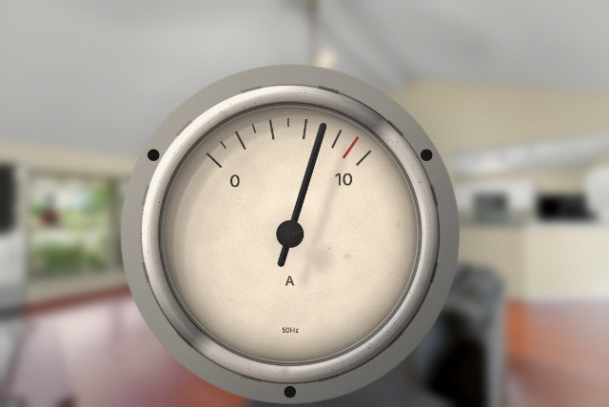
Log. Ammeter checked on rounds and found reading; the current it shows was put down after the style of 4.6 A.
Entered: 7 A
